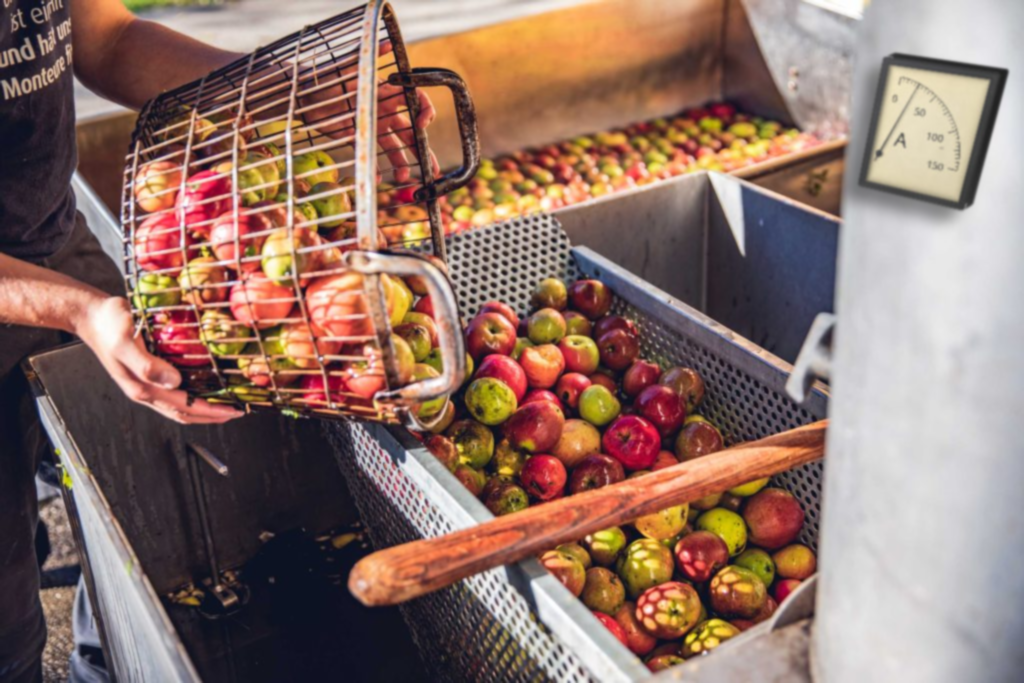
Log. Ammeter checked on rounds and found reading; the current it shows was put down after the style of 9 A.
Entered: 25 A
